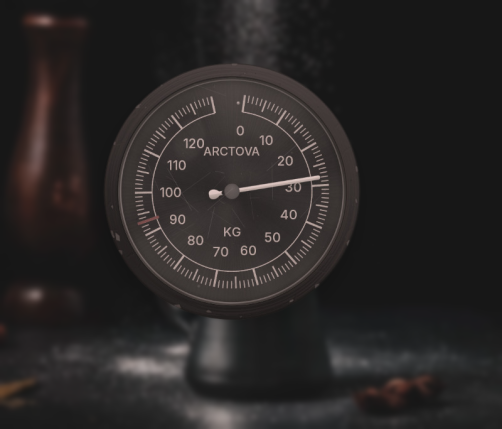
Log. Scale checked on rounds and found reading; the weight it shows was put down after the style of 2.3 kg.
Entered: 28 kg
